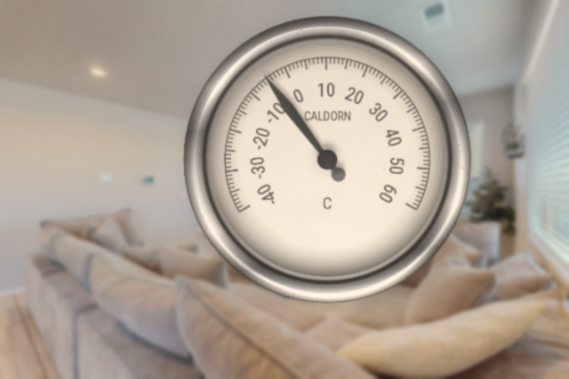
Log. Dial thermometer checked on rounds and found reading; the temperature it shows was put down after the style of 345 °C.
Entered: -5 °C
